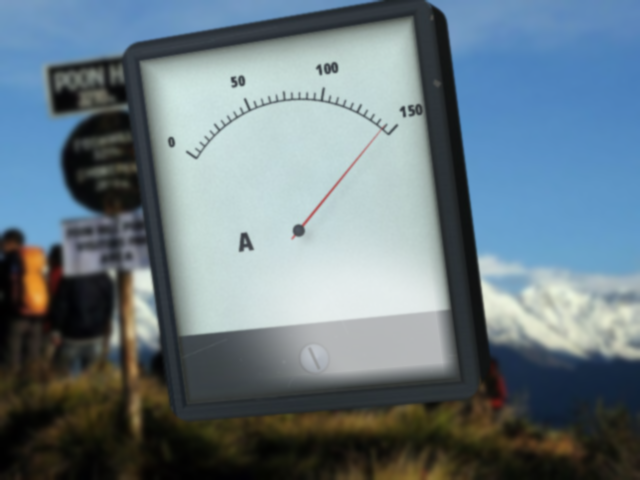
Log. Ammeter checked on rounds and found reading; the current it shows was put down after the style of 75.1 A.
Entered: 145 A
